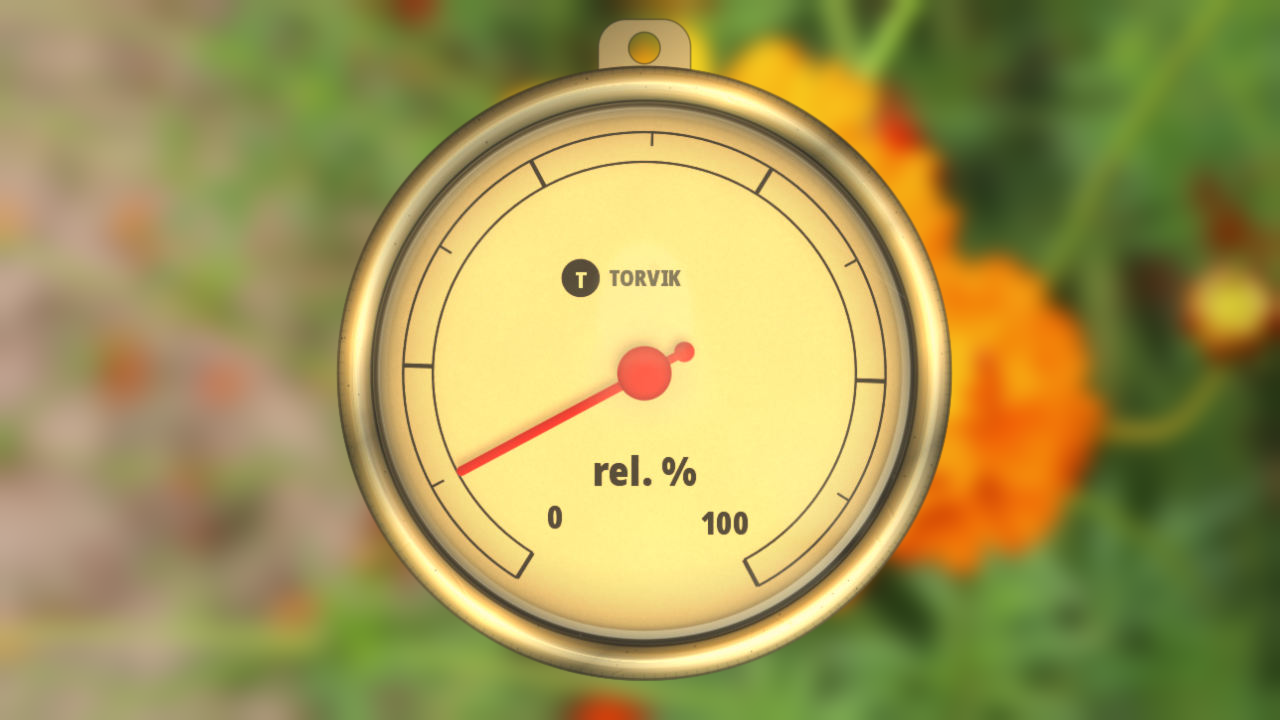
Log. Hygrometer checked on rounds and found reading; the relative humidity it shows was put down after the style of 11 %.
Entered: 10 %
